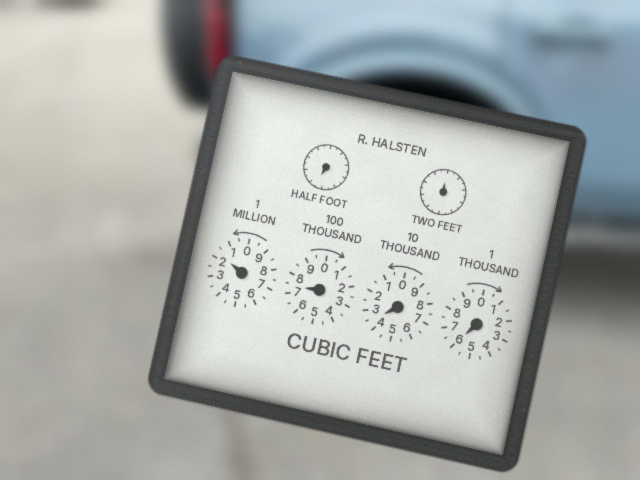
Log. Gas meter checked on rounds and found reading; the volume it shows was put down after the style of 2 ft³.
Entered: 173600 ft³
